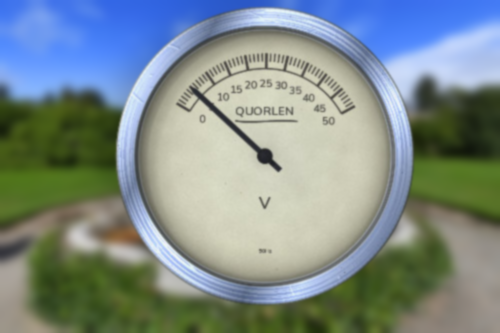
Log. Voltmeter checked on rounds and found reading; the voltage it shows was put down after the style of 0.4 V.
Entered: 5 V
